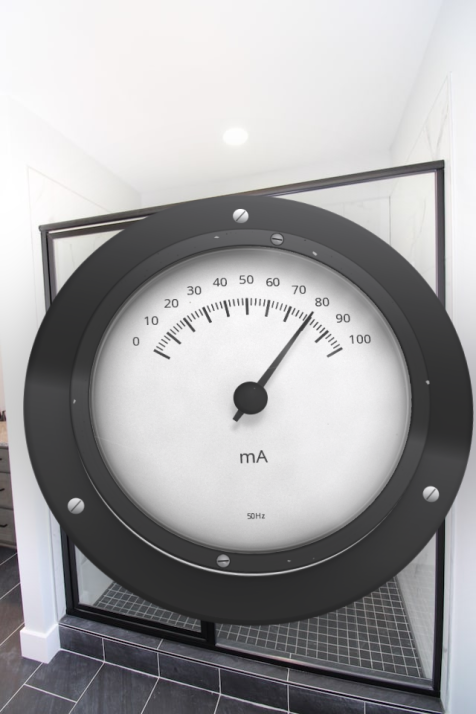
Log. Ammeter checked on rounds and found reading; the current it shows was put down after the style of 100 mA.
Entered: 80 mA
